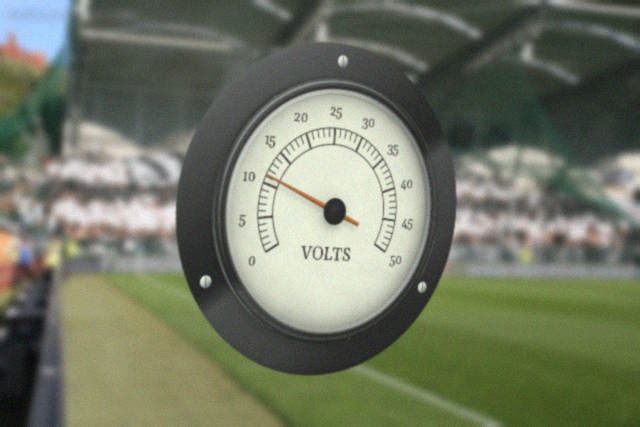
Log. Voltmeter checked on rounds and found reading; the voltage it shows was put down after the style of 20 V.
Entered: 11 V
